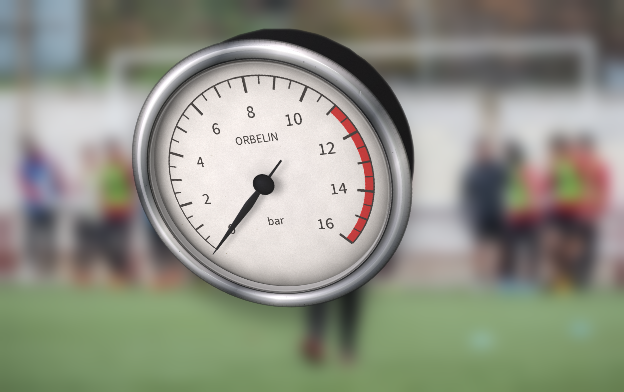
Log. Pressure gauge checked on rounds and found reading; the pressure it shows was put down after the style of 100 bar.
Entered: 0 bar
